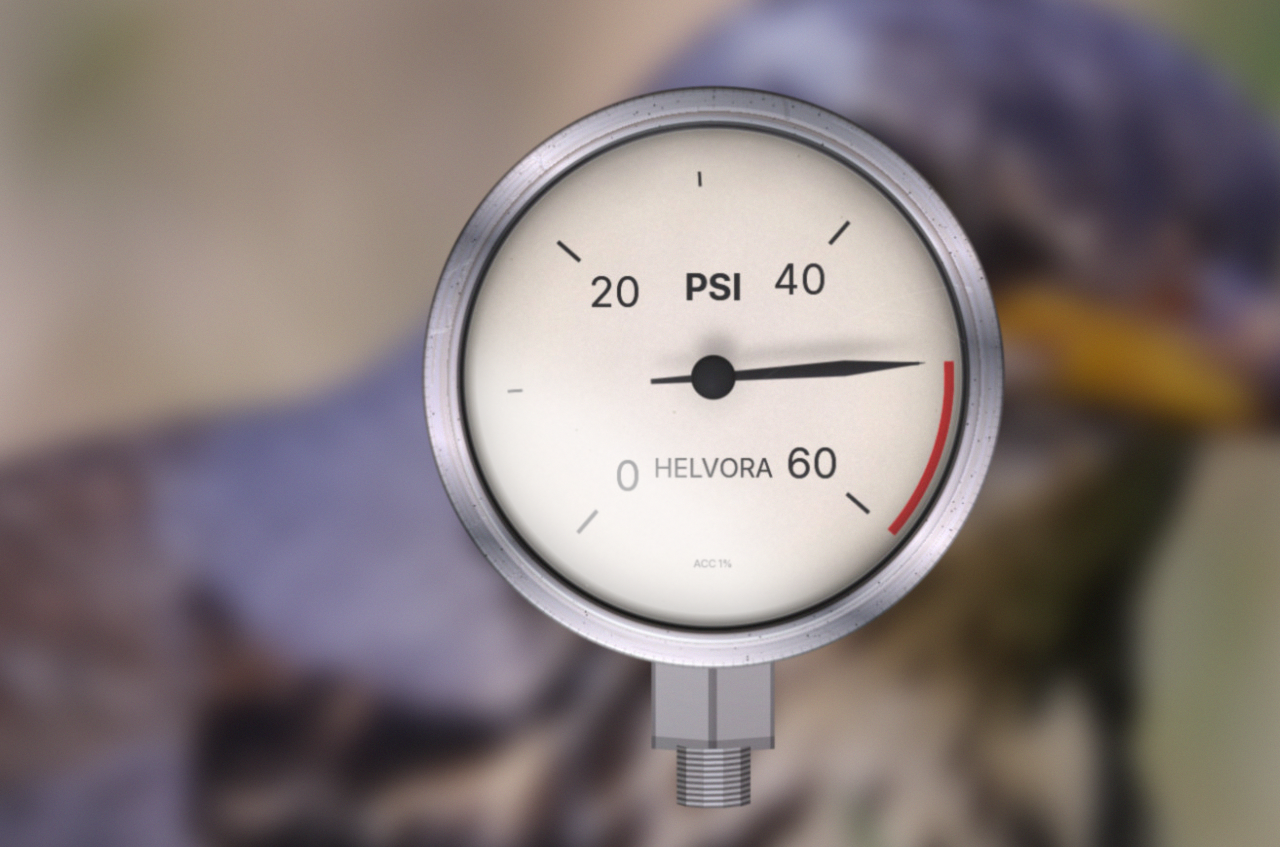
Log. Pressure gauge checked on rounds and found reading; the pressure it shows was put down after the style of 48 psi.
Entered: 50 psi
